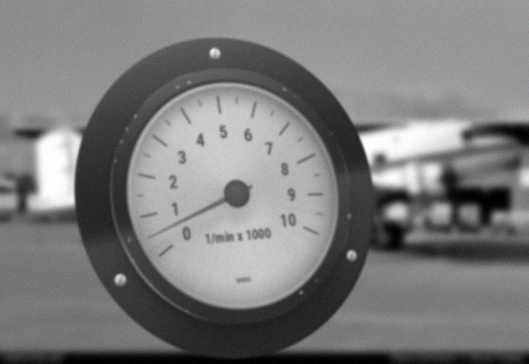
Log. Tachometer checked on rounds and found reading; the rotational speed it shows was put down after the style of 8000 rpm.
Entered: 500 rpm
